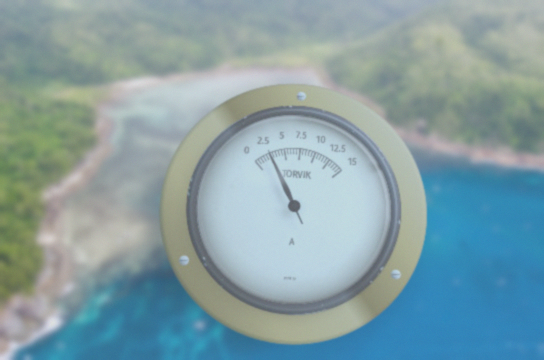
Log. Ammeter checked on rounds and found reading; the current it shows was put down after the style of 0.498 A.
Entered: 2.5 A
